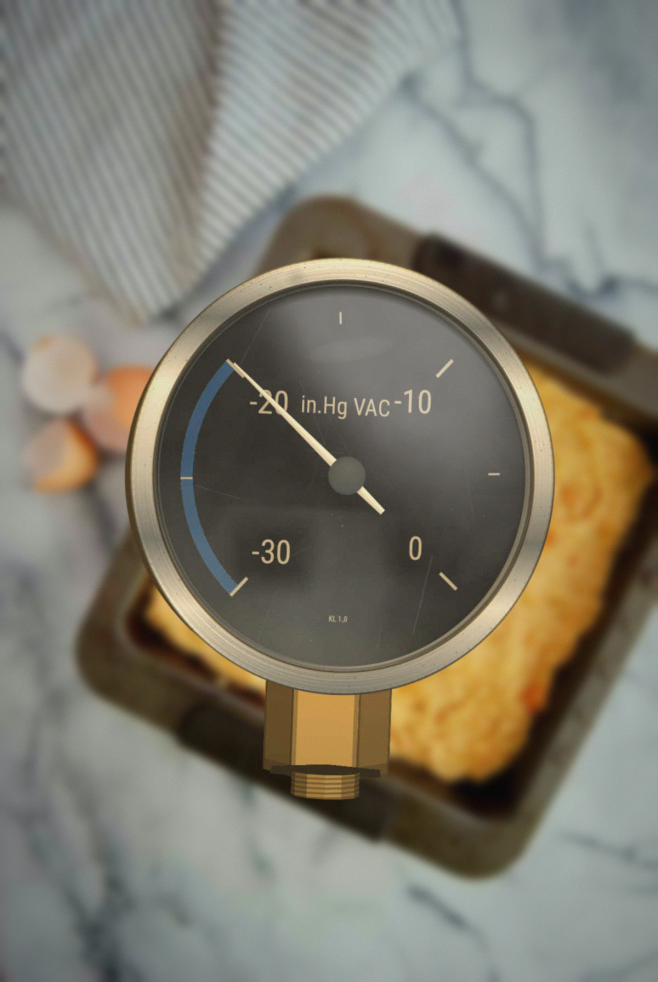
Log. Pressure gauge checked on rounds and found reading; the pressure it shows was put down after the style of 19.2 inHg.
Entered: -20 inHg
